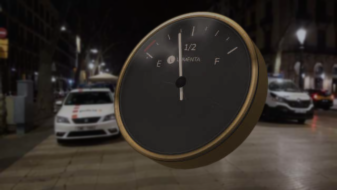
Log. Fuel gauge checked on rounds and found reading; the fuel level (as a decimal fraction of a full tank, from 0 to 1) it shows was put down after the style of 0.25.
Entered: 0.375
